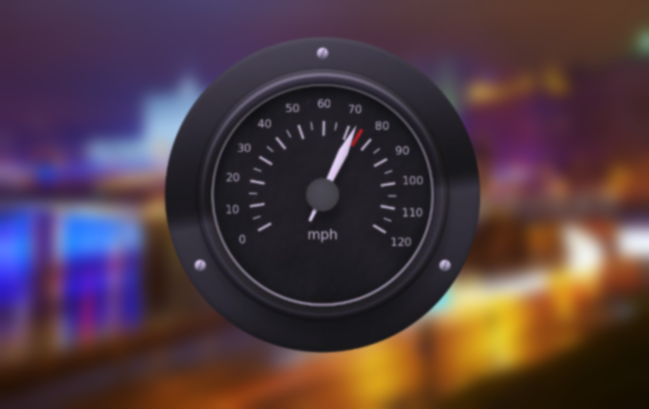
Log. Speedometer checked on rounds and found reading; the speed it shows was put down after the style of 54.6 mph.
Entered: 72.5 mph
